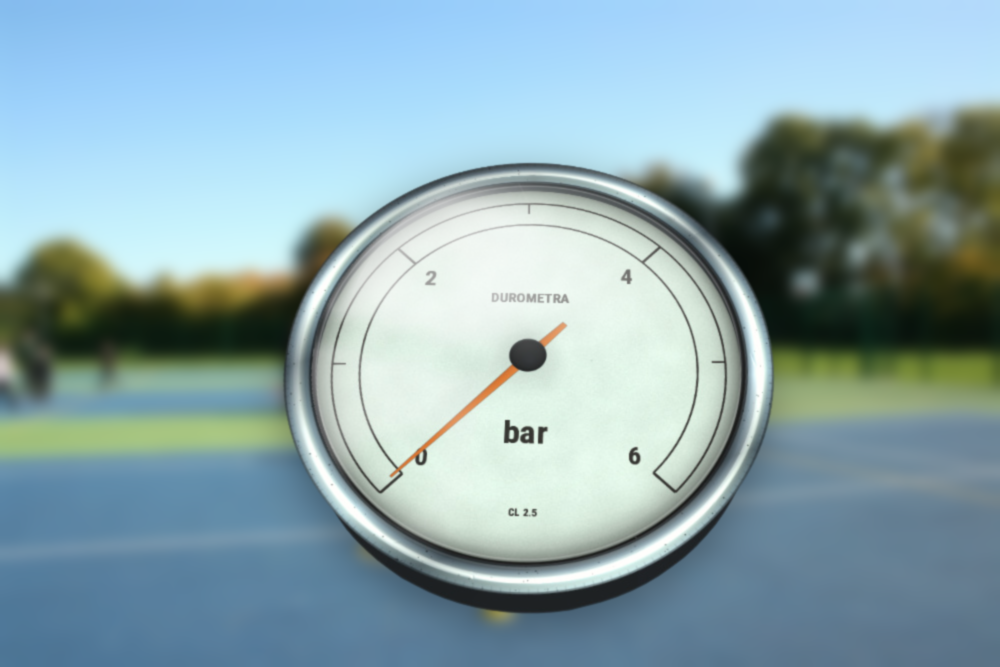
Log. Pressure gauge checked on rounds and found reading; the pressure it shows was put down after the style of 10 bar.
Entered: 0 bar
